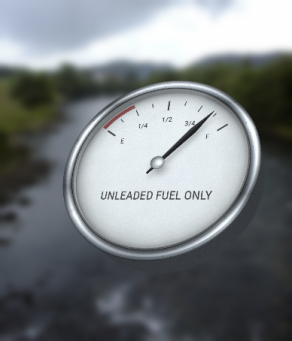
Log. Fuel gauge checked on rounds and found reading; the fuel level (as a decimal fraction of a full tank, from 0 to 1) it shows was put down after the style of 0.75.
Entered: 0.875
